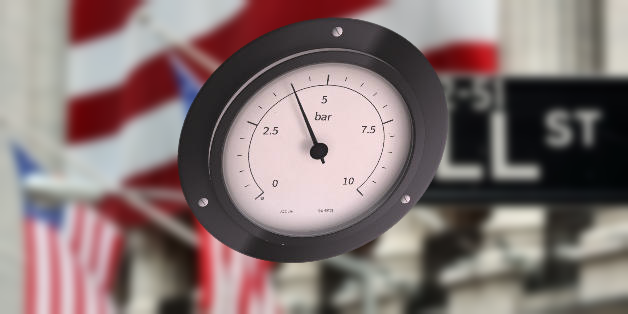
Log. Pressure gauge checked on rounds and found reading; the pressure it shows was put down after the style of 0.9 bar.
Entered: 4 bar
